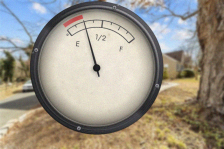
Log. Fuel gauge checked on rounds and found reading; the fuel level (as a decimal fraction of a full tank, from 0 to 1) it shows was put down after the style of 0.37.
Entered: 0.25
